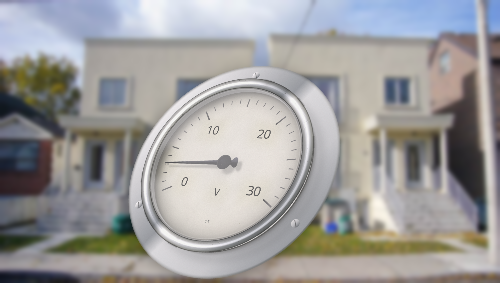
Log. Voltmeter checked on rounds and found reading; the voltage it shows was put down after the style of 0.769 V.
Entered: 3 V
